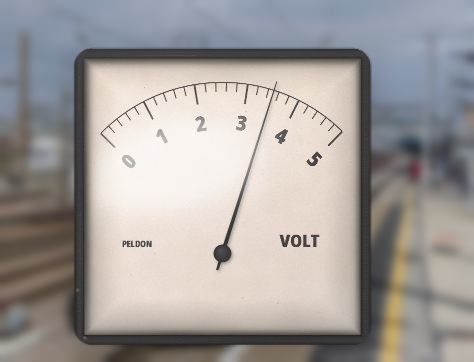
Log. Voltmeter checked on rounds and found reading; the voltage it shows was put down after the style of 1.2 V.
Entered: 3.5 V
